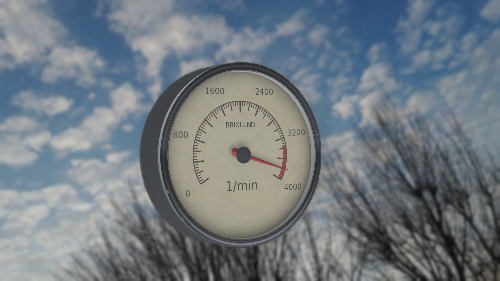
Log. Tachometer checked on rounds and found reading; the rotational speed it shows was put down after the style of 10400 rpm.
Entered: 3800 rpm
